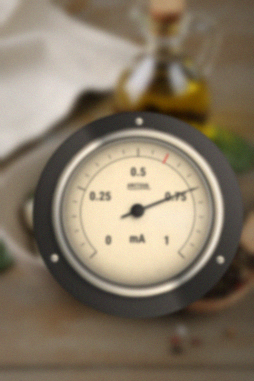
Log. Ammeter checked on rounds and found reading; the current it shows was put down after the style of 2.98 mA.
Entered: 0.75 mA
